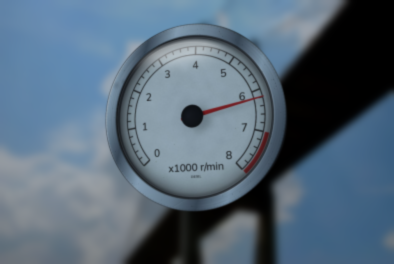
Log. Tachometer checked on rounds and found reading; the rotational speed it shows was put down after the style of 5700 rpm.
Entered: 6200 rpm
